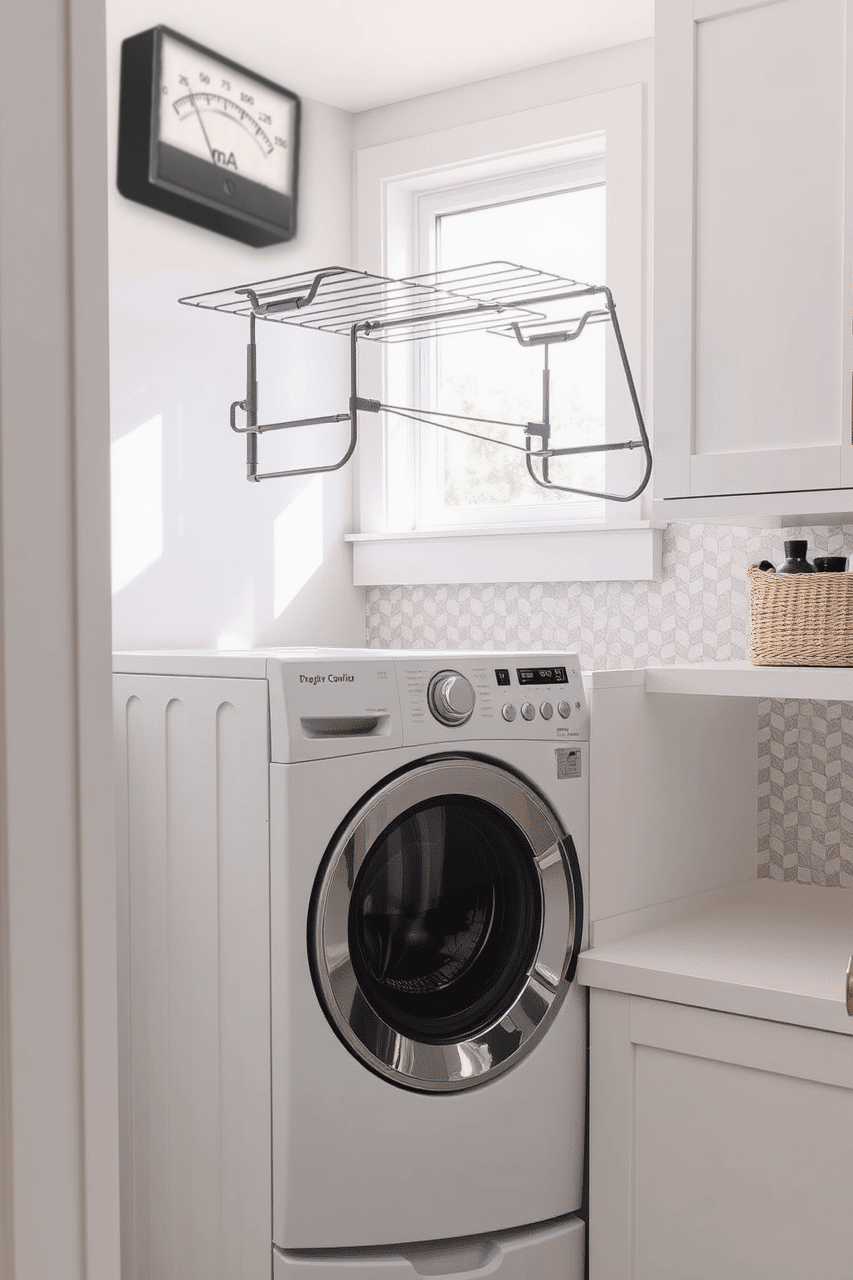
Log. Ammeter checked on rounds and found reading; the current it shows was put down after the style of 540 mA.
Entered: 25 mA
